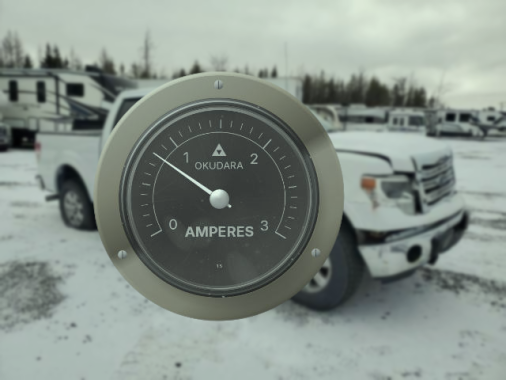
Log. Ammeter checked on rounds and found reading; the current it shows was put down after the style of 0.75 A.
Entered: 0.8 A
